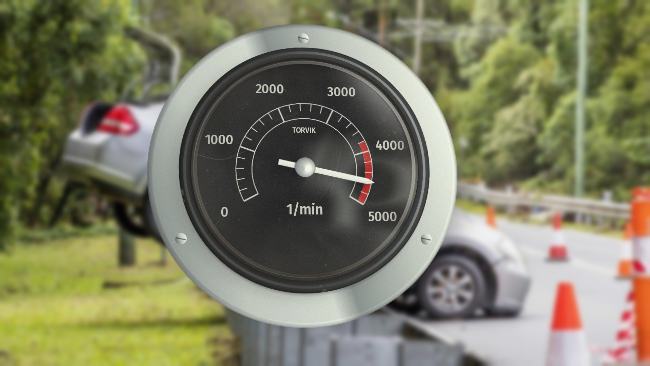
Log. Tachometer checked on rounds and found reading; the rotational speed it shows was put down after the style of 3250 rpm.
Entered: 4600 rpm
